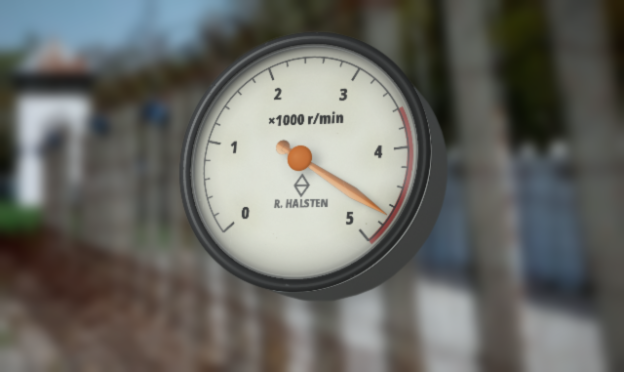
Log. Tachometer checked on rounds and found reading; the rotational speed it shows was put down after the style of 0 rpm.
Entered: 4700 rpm
